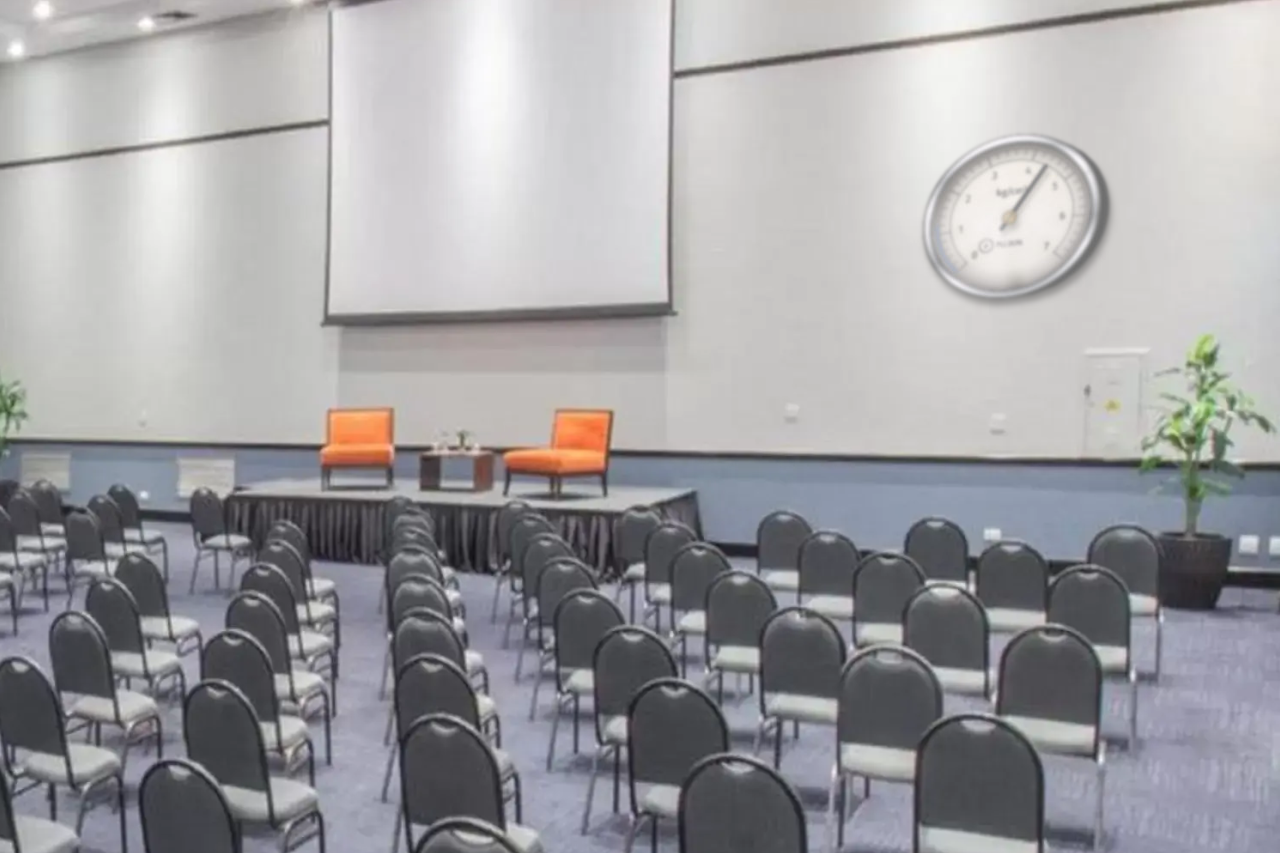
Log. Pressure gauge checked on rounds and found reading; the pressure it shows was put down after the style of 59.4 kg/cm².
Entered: 4.4 kg/cm²
